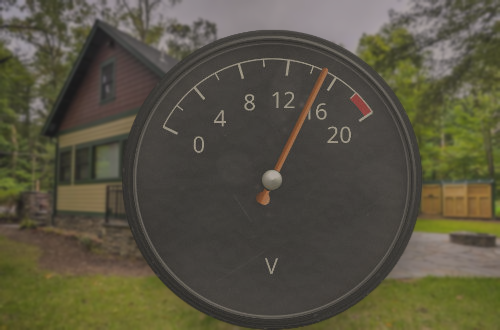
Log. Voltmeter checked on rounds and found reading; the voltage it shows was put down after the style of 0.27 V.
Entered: 15 V
